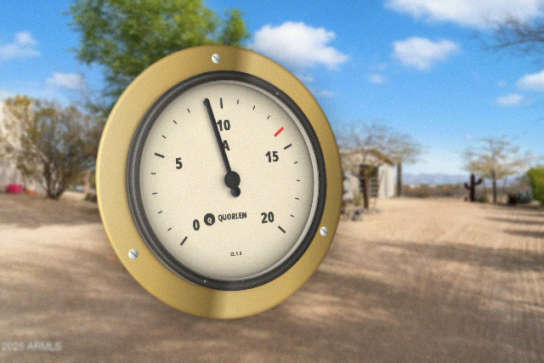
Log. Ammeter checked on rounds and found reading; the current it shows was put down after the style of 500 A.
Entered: 9 A
